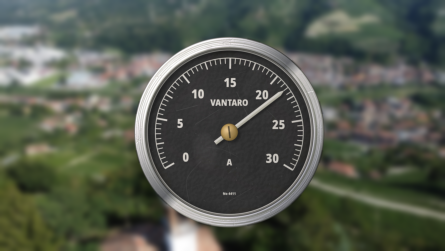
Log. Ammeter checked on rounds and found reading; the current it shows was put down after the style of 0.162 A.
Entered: 21.5 A
